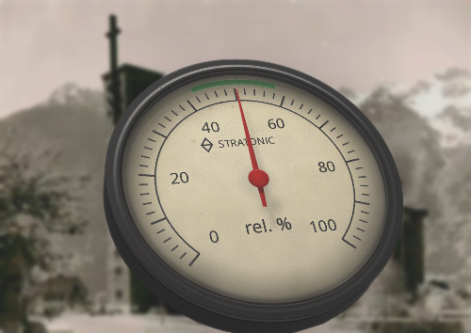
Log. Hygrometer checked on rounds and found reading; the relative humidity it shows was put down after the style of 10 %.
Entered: 50 %
